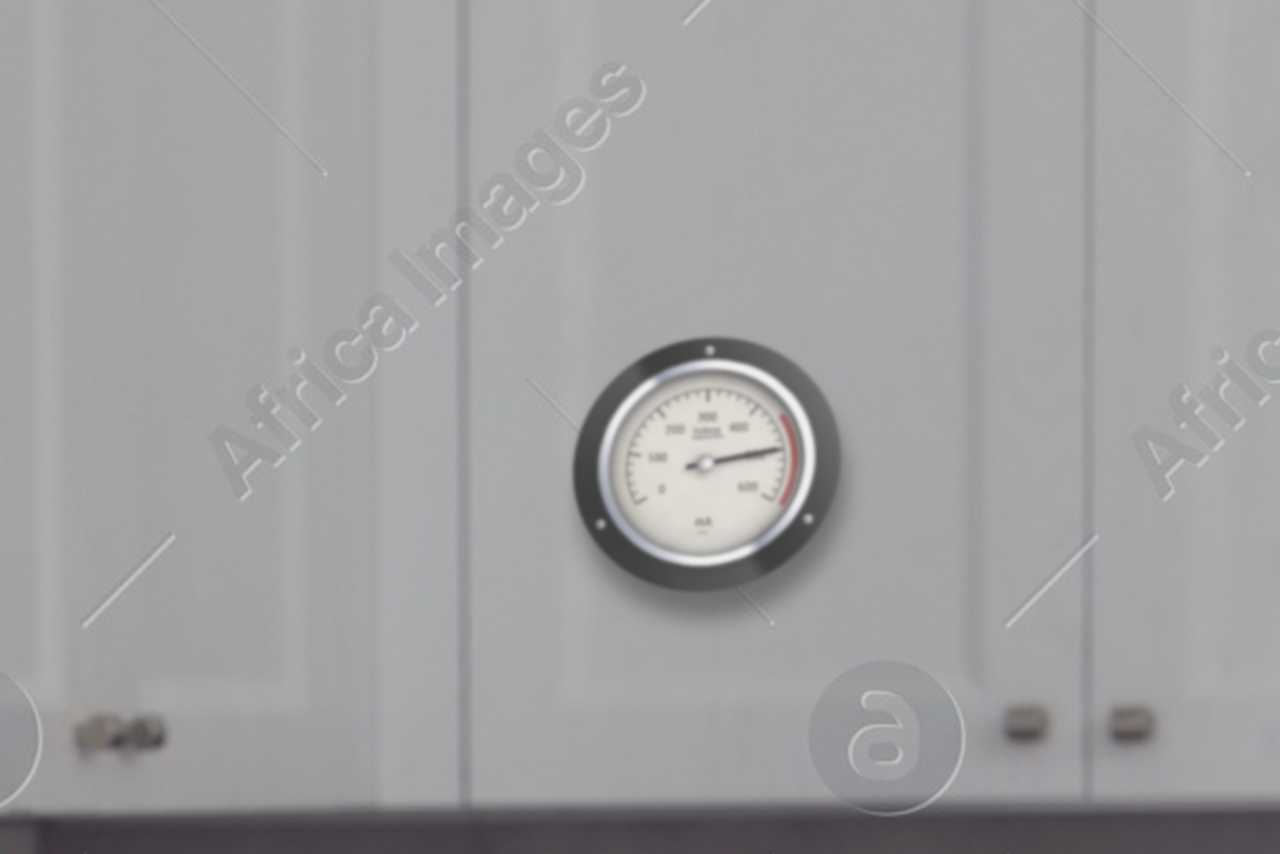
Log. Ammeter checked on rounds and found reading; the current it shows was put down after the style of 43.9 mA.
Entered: 500 mA
